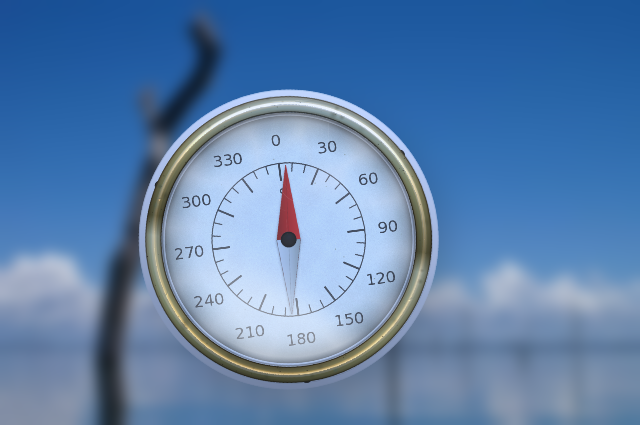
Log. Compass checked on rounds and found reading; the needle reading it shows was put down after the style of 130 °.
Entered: 5 °
